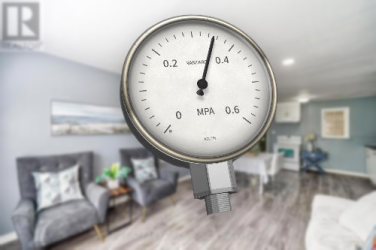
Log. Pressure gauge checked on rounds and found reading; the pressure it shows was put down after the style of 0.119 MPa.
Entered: 0.35 MPa
